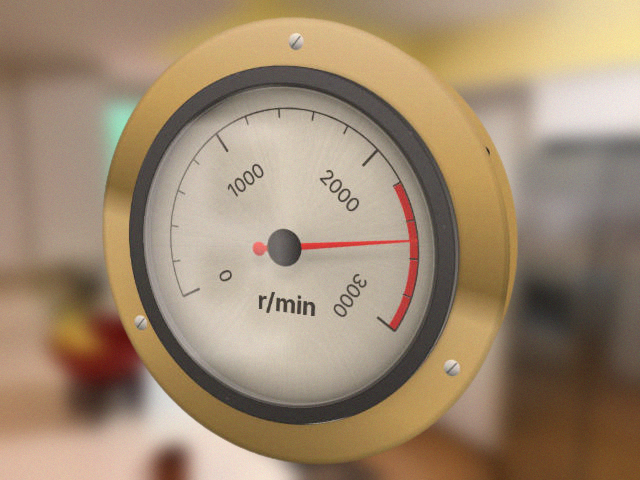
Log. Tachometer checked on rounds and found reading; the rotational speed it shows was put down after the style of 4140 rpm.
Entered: 2500 rpm
